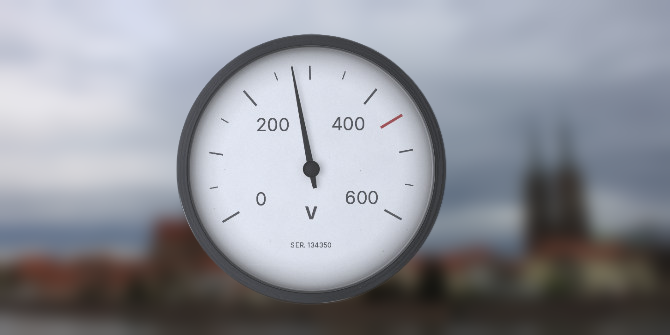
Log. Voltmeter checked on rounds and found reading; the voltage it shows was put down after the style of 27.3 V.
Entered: 275 V
